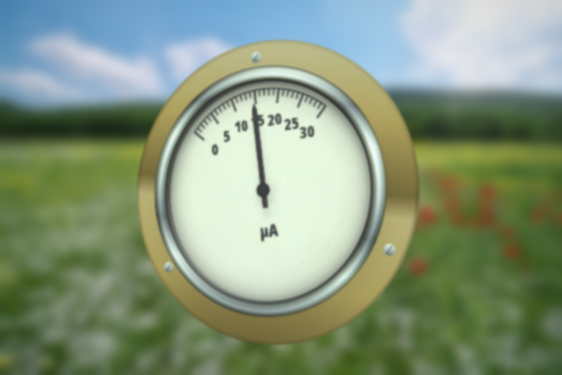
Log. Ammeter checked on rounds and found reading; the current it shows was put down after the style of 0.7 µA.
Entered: 15 µA
